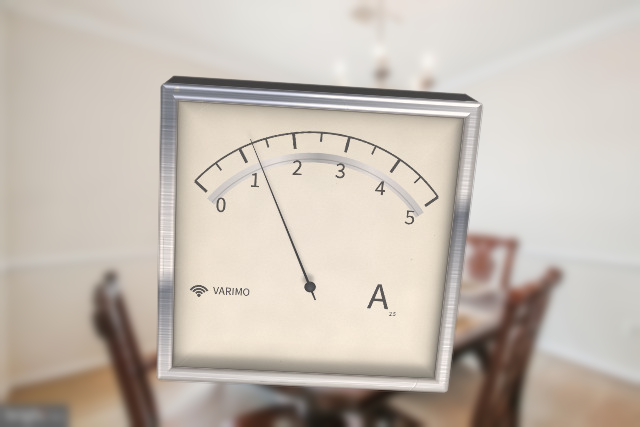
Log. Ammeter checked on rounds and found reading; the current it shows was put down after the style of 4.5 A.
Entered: 1.25 A
